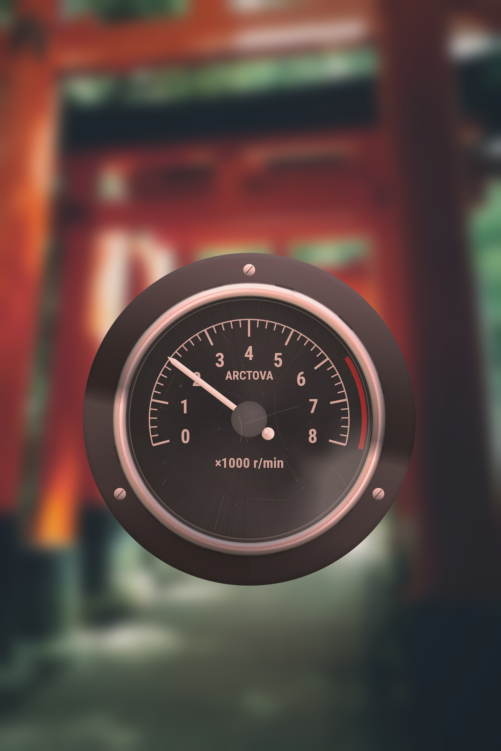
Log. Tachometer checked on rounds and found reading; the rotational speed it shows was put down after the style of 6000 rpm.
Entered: 2000 rpm
